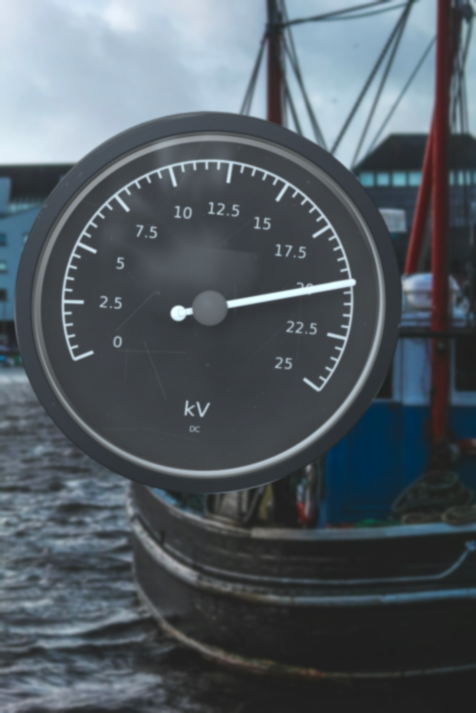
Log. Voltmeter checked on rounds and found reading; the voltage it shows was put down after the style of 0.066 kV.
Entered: 20 kV
